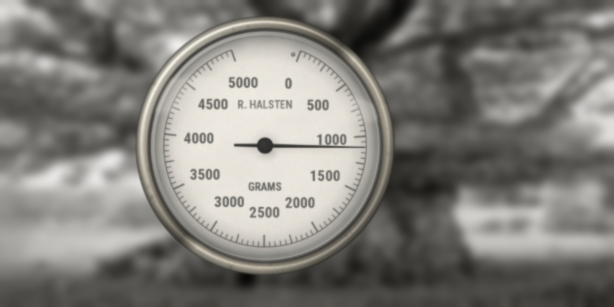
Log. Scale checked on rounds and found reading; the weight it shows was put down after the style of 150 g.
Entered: 1100 g
